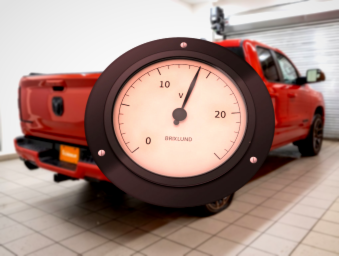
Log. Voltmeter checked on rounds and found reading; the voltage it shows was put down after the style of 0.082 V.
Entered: 14 V
